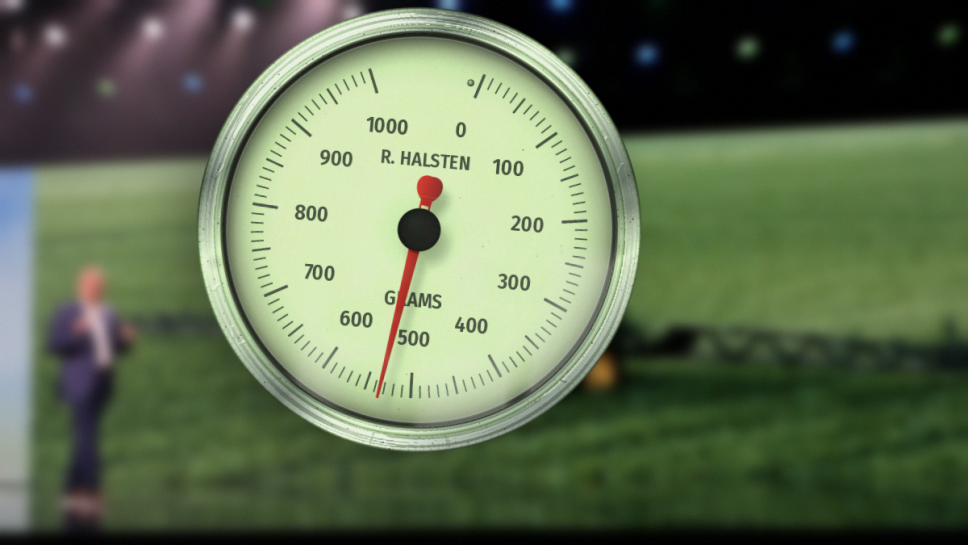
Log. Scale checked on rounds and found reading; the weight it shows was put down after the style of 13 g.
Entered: 535 g
